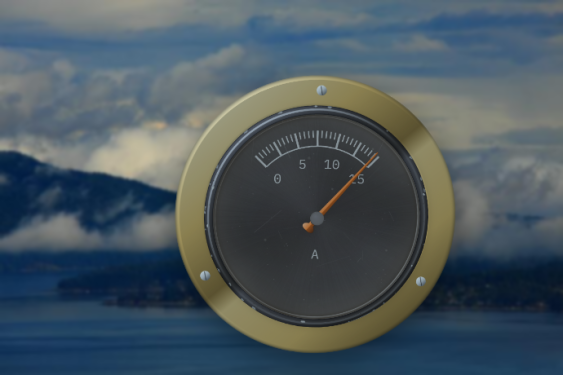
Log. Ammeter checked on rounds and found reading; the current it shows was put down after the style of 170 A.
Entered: 14.5 A
